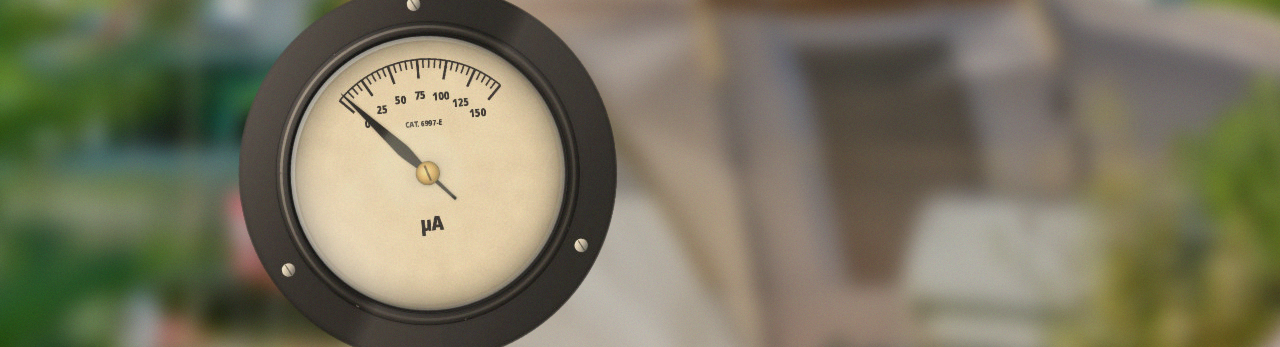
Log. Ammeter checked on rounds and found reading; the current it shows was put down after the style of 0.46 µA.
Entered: 5 µA
